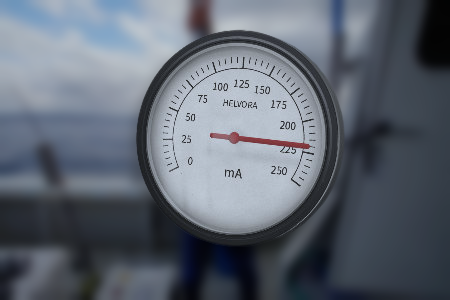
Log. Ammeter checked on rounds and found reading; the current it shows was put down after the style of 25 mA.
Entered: 220 mA
